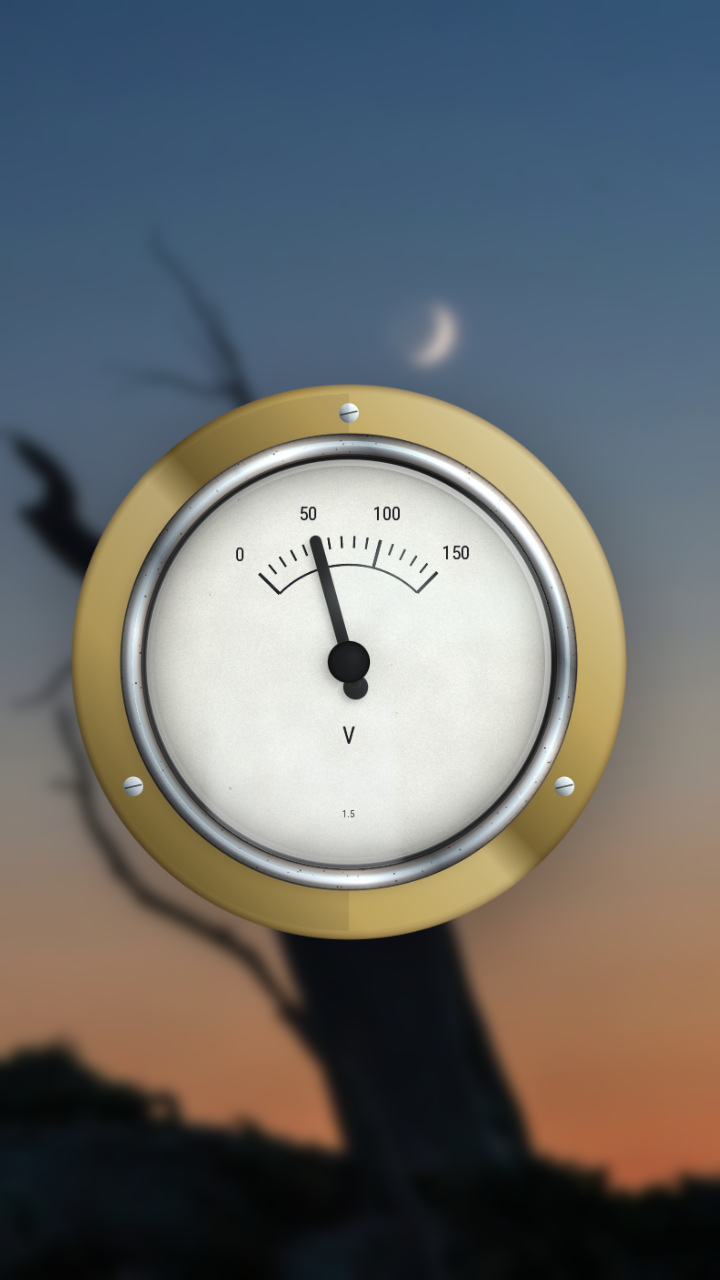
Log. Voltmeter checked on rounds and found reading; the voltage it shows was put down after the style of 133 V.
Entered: 50 V
